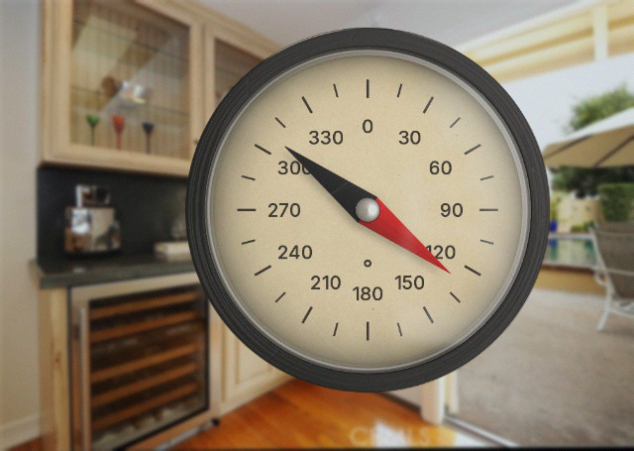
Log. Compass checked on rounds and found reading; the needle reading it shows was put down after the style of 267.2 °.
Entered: 127.5 °
